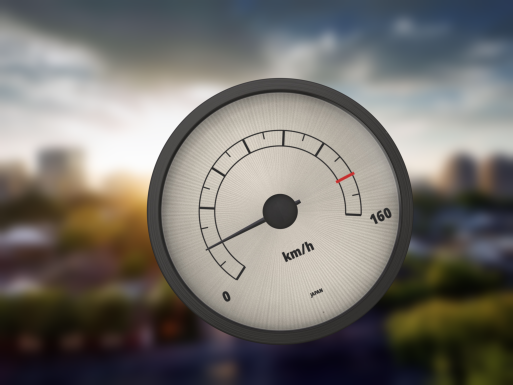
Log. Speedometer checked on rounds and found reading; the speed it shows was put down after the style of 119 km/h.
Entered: 20 km/h
